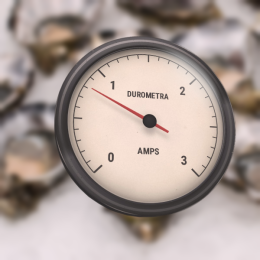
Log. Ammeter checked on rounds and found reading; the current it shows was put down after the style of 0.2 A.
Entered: 0.8 A
